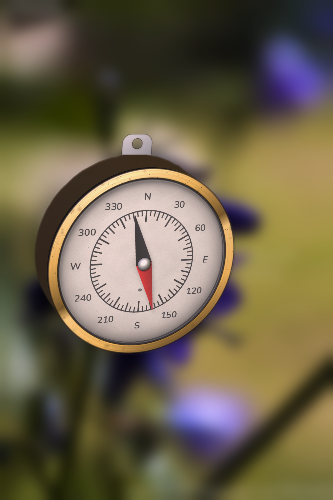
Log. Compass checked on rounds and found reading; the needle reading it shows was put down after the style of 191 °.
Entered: 165 °
